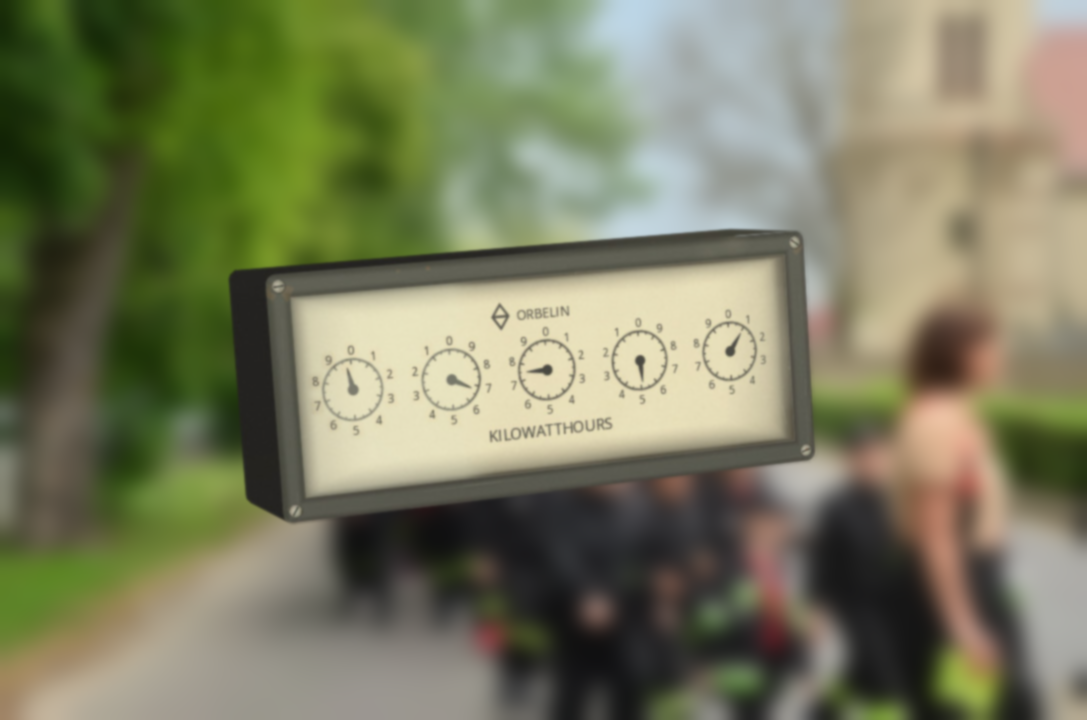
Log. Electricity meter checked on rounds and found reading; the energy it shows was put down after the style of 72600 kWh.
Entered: 96751 kWh
